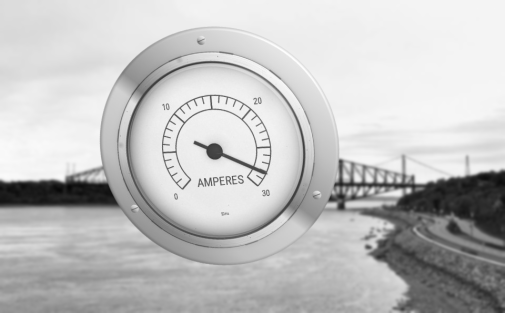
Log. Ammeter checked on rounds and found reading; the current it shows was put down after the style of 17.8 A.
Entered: 28 A
